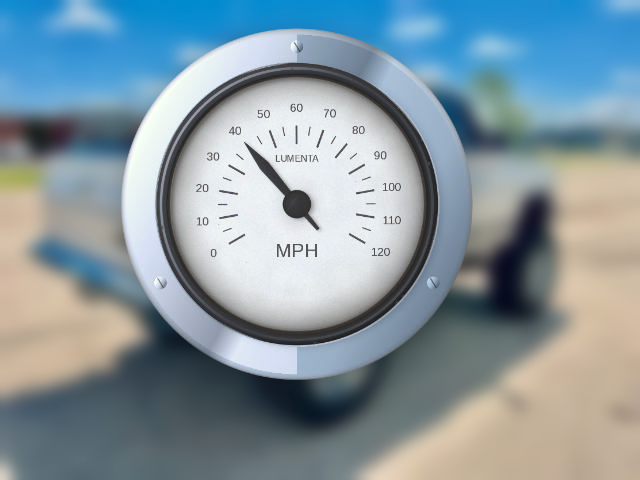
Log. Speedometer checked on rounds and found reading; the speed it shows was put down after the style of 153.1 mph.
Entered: 40 mph
